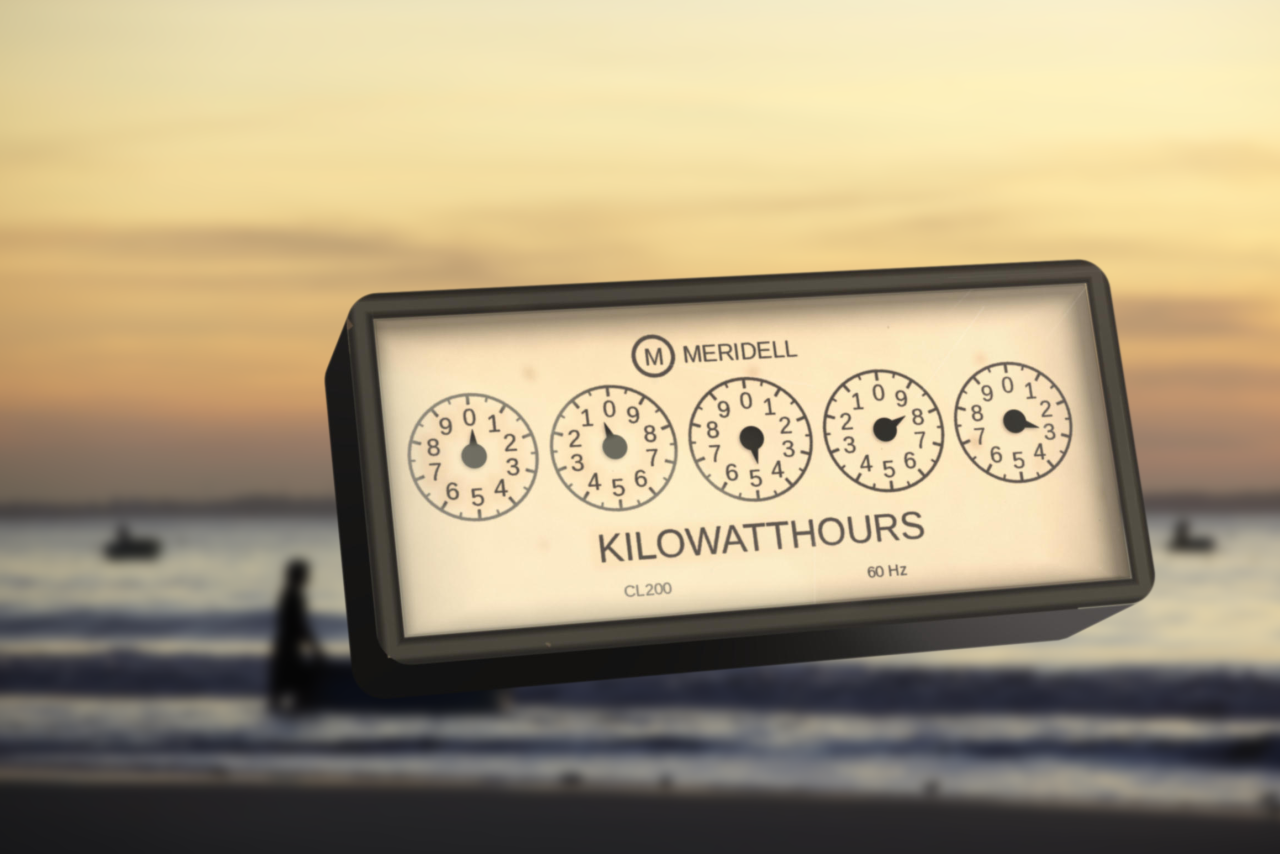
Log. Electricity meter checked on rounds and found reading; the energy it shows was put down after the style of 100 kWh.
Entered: 483 kWh
